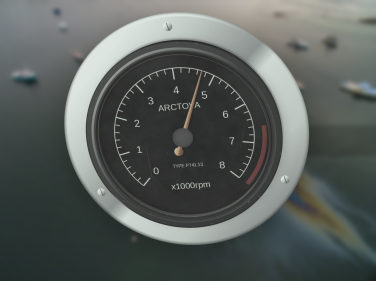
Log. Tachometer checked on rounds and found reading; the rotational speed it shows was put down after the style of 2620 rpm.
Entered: 4700 rpm
